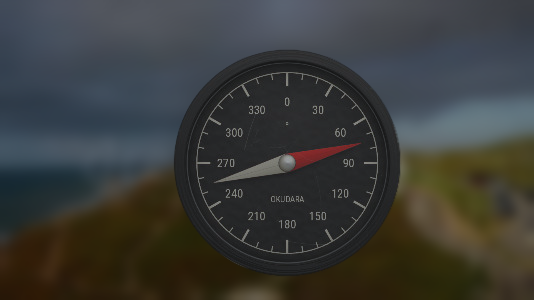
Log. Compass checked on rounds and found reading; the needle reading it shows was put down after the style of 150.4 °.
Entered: 75 °
